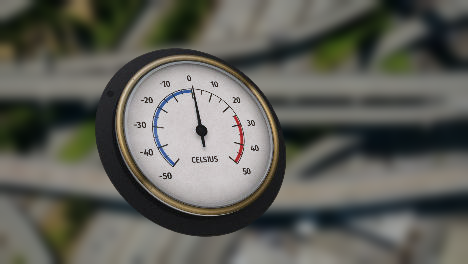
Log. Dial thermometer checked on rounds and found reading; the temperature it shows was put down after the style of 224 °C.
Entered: 0 °C
